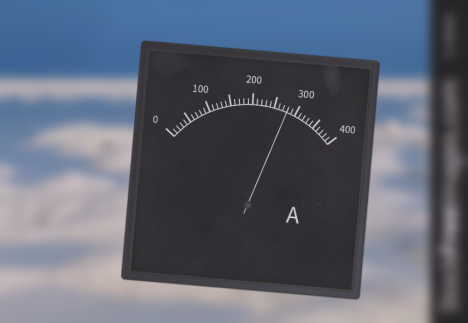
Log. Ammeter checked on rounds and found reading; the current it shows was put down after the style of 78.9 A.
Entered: 280 A
